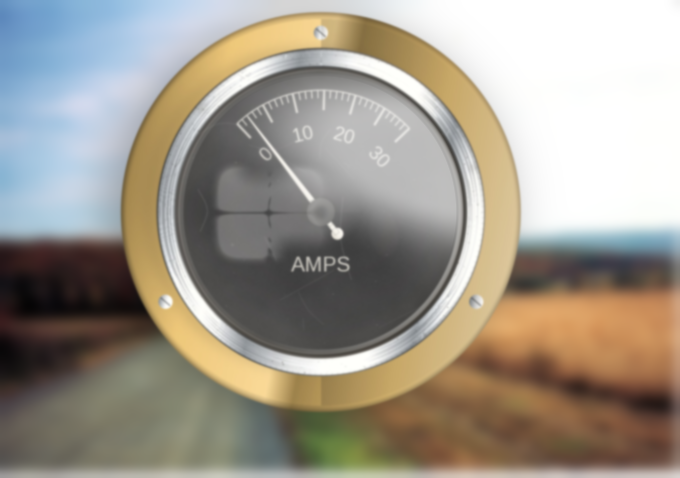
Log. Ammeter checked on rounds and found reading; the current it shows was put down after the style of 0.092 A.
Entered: 2 A
